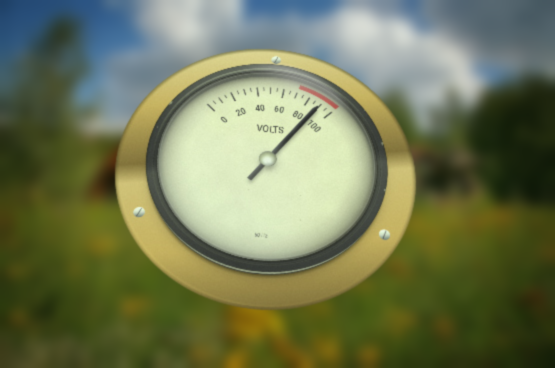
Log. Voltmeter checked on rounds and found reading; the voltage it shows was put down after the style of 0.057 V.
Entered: 90 V
